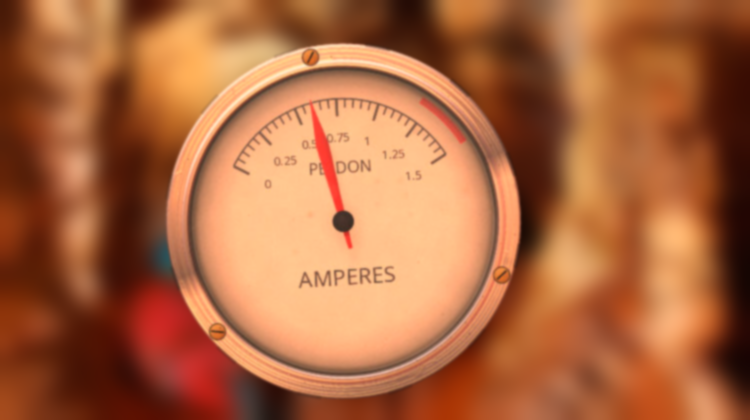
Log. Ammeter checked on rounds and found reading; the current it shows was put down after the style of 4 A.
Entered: 0.6 A
